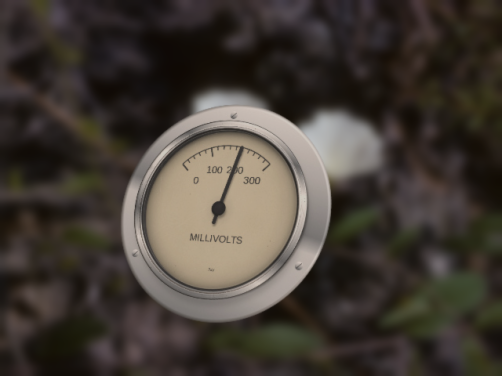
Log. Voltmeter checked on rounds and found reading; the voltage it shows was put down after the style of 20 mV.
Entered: 200 mV
